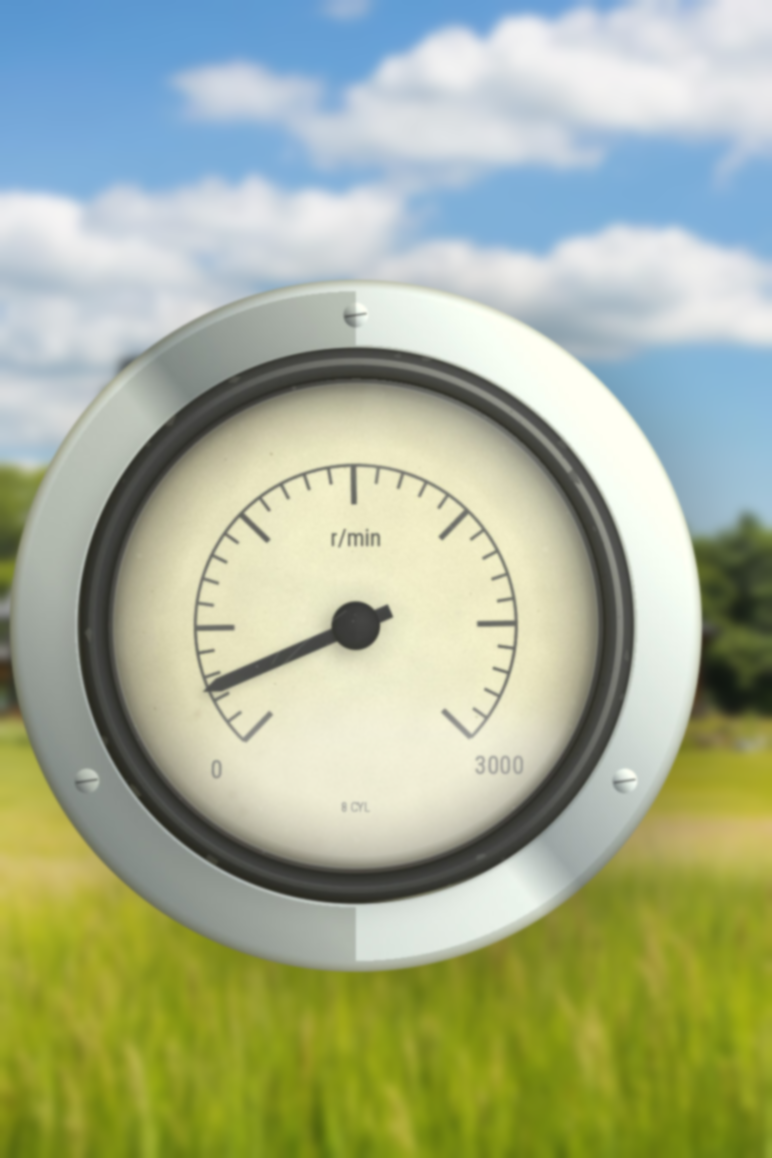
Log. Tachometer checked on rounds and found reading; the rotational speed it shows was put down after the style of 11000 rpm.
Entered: 250 rpm
